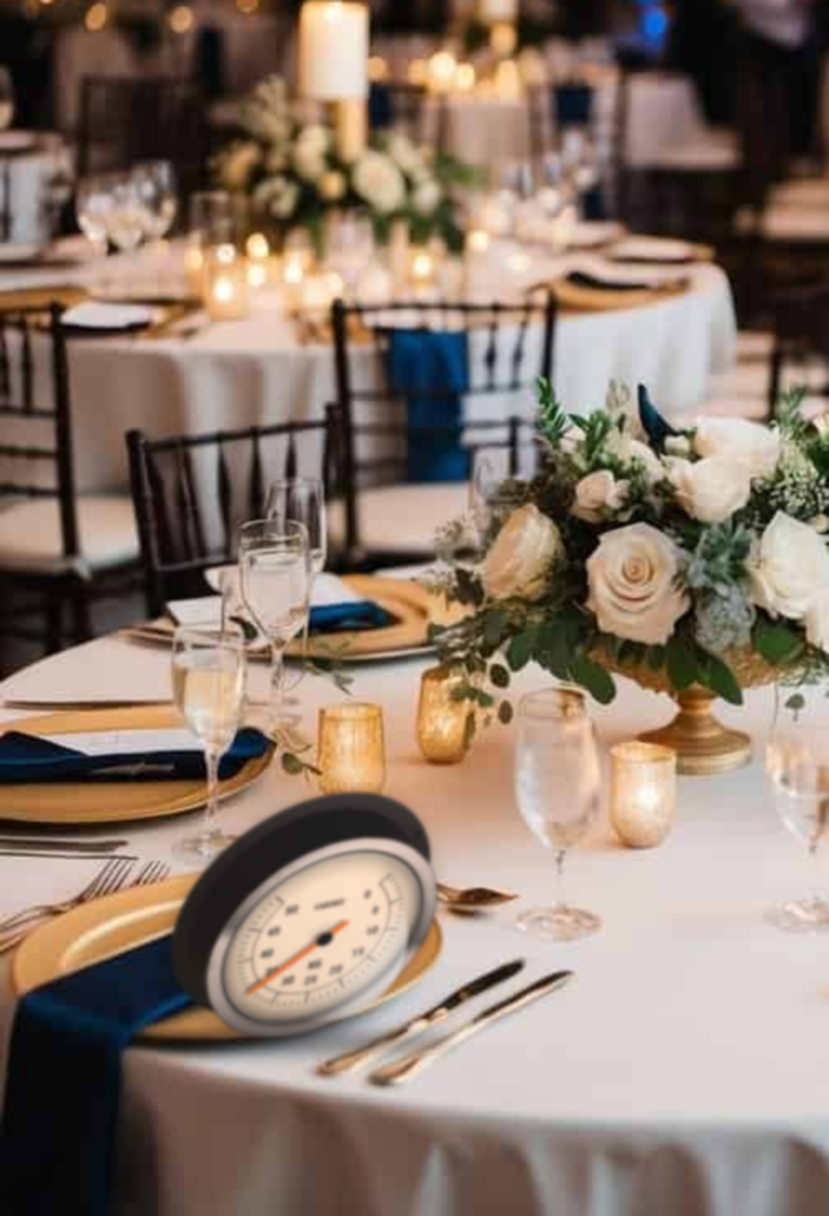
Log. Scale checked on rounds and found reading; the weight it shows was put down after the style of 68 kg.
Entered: 35 kg
